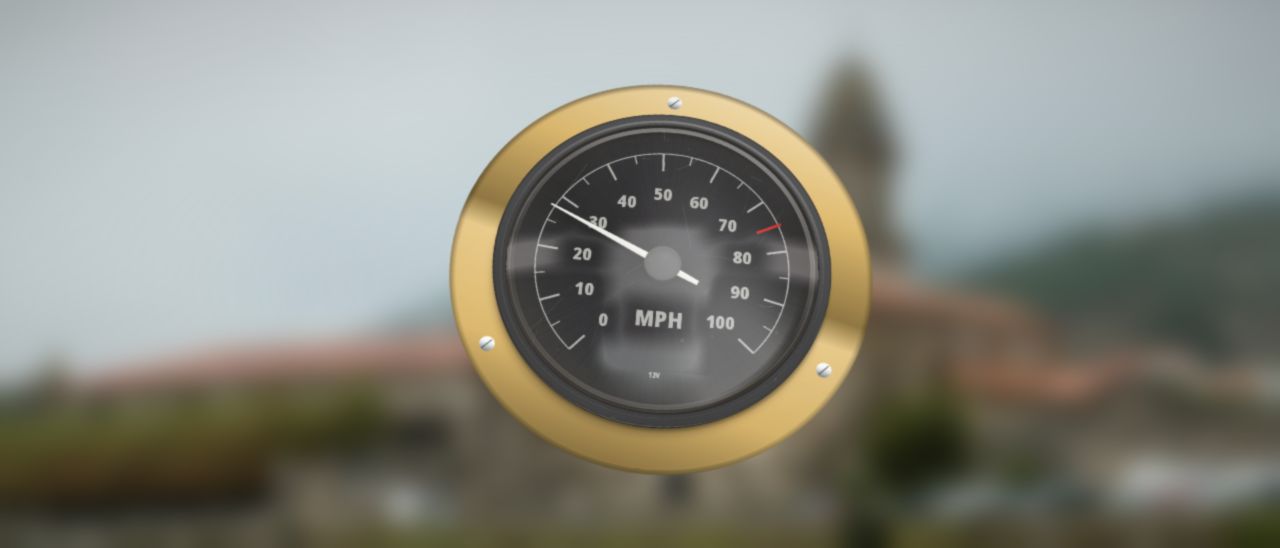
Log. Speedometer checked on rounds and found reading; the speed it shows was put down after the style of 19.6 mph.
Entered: 27.5 mph
